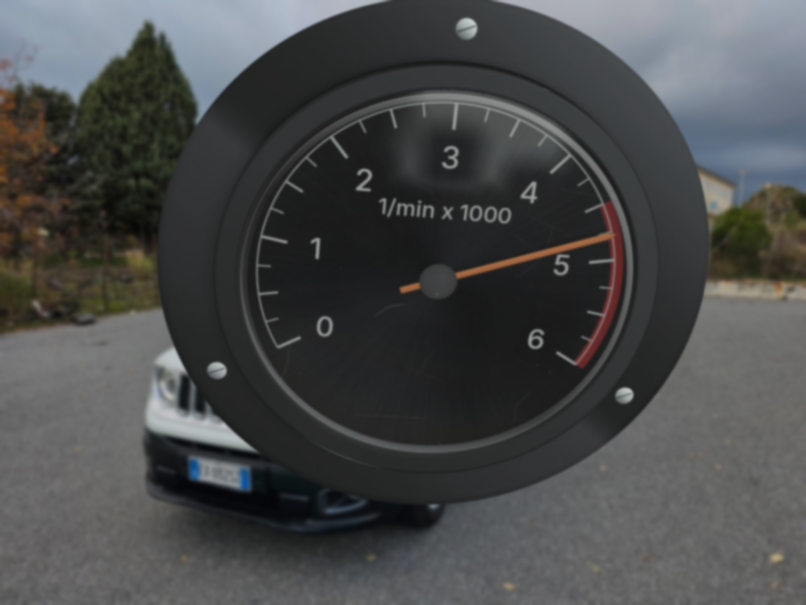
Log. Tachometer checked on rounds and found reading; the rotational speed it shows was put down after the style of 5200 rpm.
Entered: 4750 rpm
